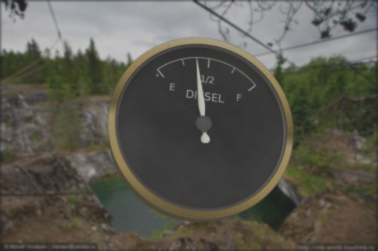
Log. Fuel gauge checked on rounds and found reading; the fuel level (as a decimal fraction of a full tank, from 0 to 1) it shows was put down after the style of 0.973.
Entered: 0.375
